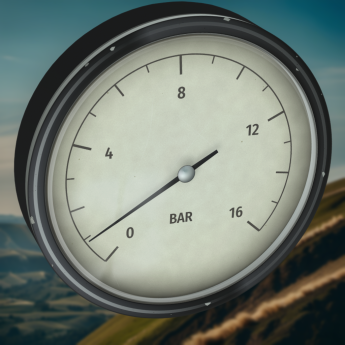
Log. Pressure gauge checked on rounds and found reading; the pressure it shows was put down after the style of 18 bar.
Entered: 1 bar
